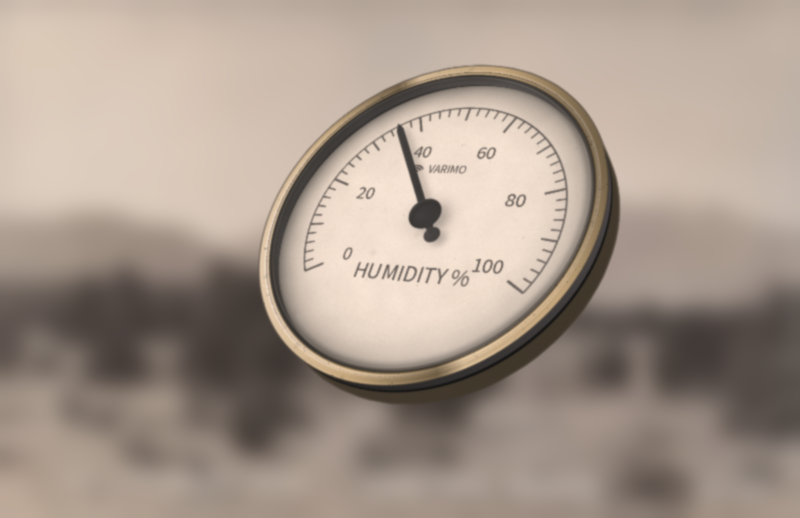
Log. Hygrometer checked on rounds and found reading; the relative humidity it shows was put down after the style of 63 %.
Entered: 36 %
